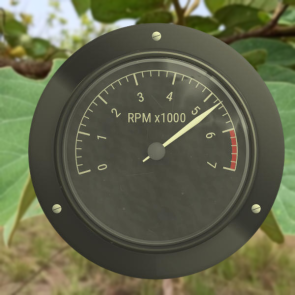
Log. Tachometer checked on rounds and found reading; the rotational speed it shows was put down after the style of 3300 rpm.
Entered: 5300 rpm
